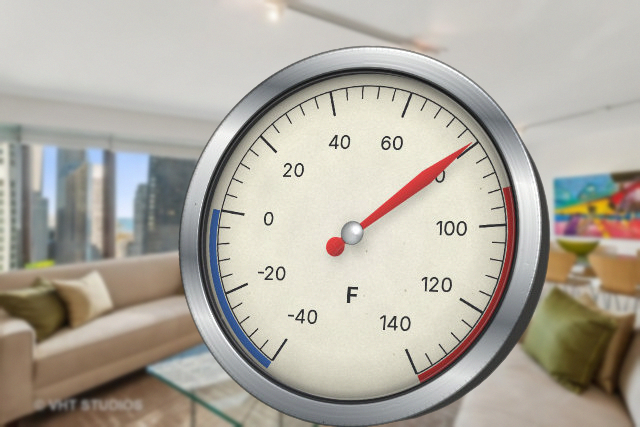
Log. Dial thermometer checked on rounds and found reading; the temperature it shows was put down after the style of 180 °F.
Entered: 80 °F
